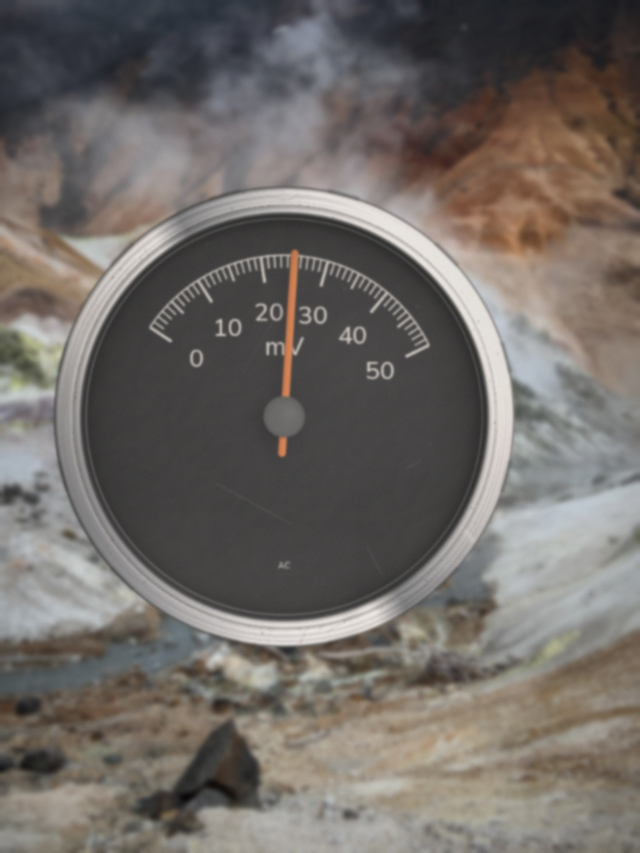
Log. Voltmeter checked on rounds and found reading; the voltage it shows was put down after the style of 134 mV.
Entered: 25 mV
